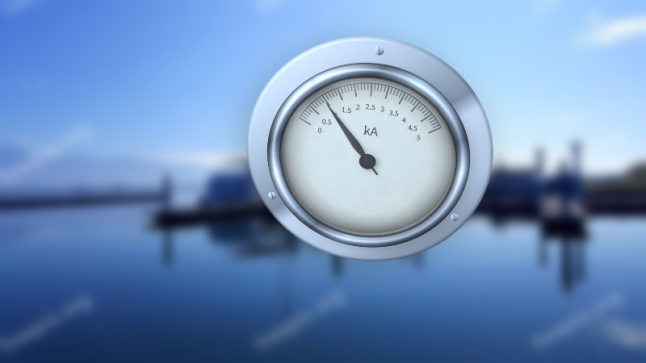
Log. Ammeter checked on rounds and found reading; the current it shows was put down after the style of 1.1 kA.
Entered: 1 kA
